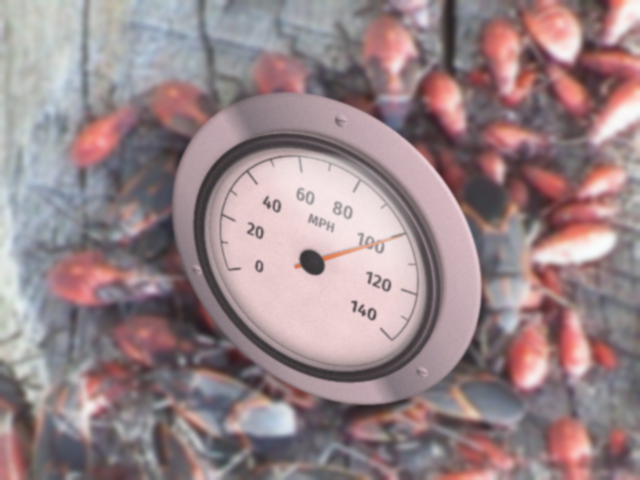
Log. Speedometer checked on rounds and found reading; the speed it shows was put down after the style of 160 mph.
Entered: 100 mph
